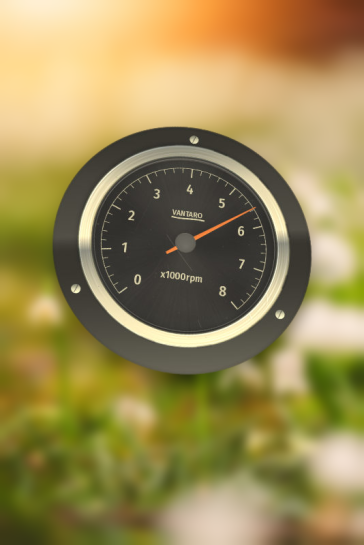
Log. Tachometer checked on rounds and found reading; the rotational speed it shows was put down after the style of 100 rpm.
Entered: 5600 rpm
